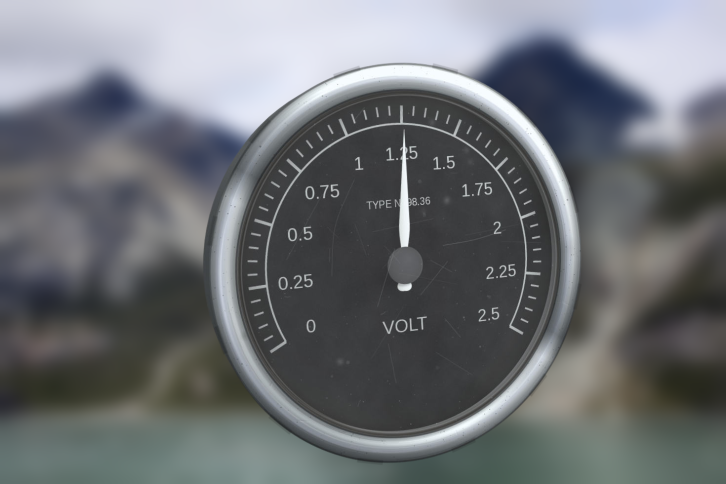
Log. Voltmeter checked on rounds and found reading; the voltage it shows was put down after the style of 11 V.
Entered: 1.25 V
